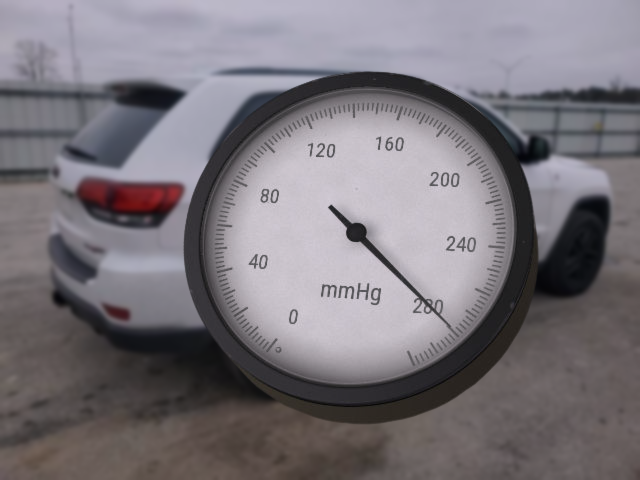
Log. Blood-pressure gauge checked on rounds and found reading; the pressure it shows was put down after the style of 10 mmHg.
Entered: 280 mmHg
